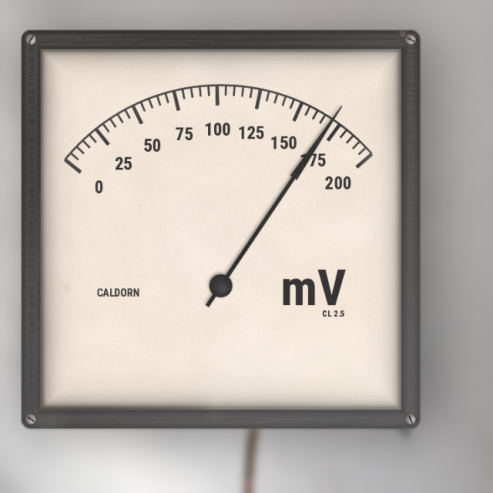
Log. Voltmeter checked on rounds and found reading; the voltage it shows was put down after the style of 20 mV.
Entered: 170 mV
